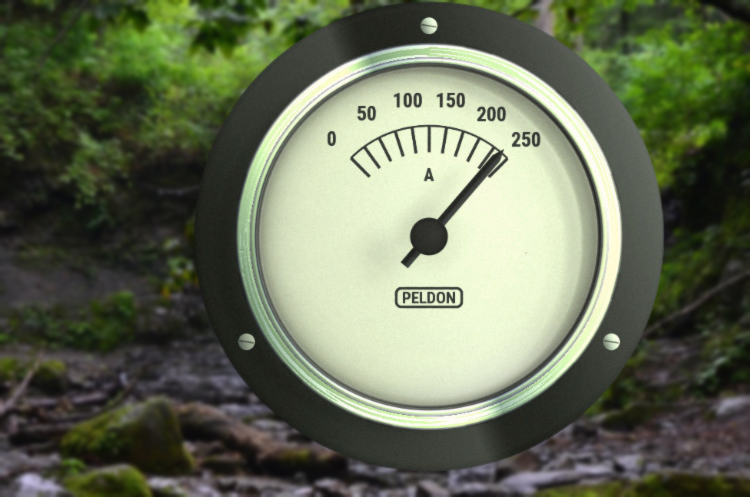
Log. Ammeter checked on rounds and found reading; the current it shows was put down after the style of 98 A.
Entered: 237.5 A
